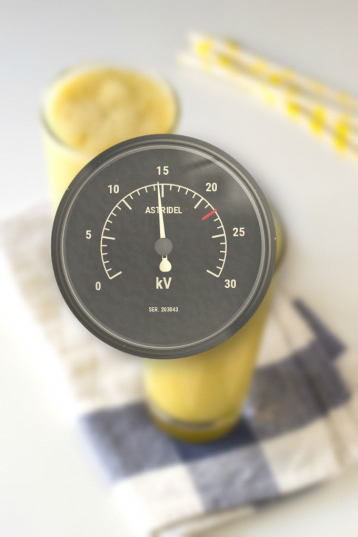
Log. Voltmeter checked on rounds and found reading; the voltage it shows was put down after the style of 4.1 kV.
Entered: 14.5 kV
